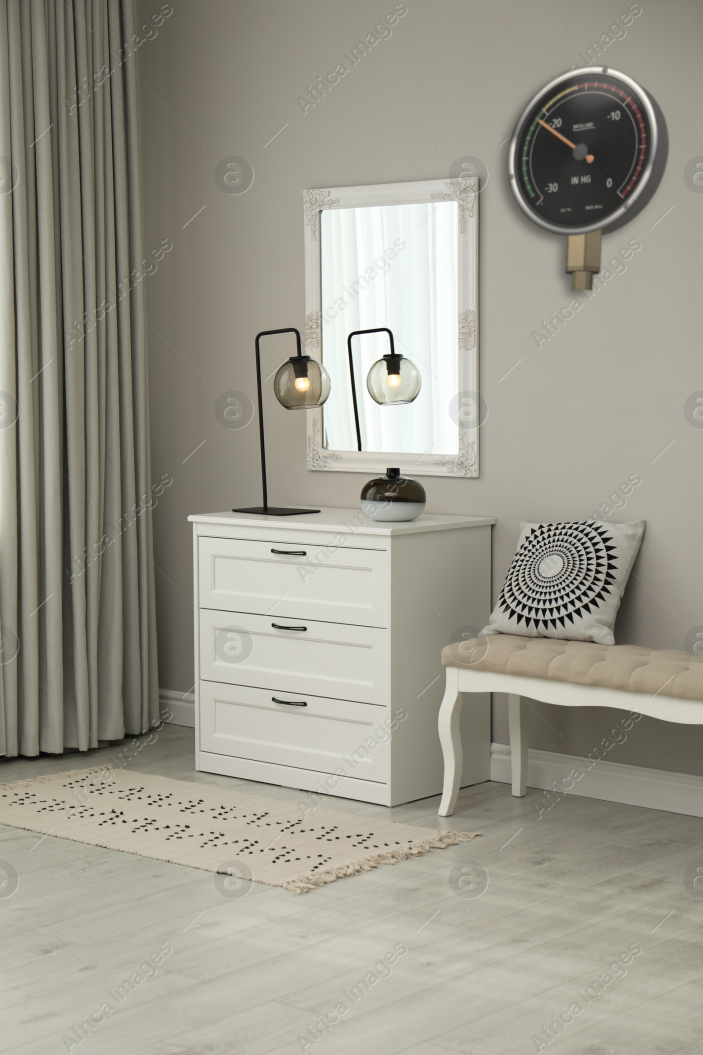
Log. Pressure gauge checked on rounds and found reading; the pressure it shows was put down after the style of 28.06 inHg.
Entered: -21 inHg
